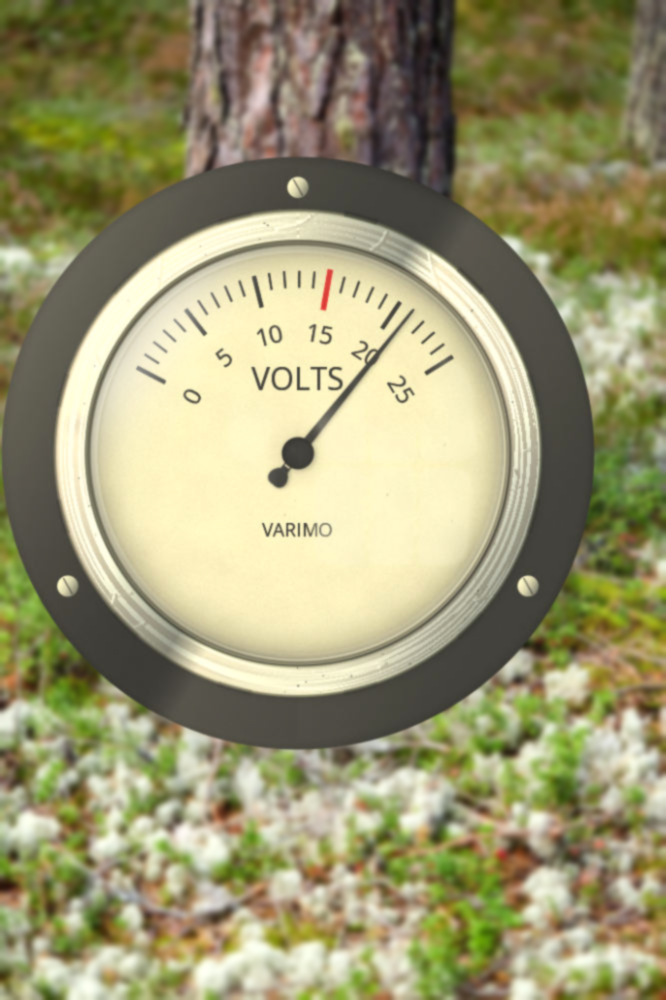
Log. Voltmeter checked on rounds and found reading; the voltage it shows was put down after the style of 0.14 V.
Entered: 21 V
